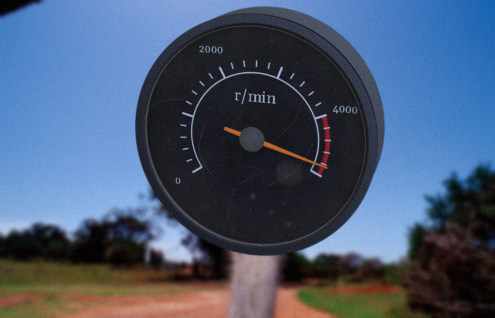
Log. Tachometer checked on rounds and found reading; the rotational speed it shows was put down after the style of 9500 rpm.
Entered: 4800 rpm
